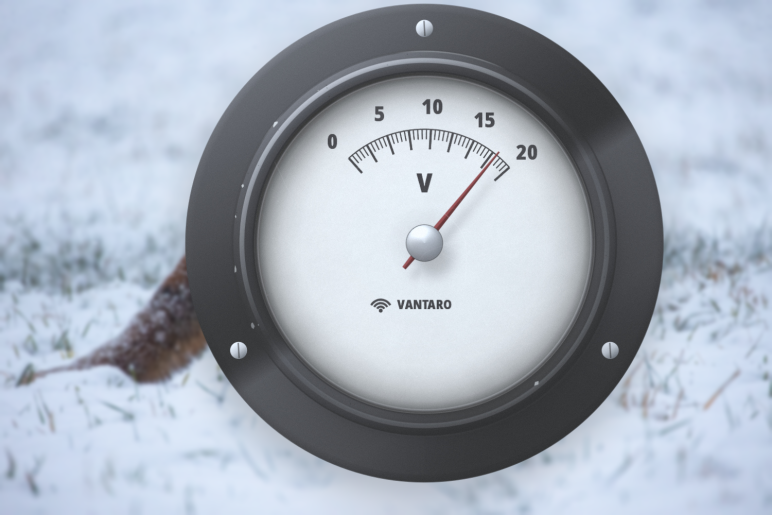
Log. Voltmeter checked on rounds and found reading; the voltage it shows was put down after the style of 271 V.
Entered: 18 V
